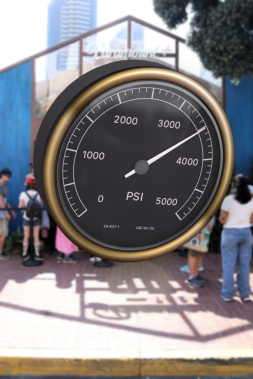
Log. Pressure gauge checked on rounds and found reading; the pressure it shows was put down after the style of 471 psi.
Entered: 3500 psi
